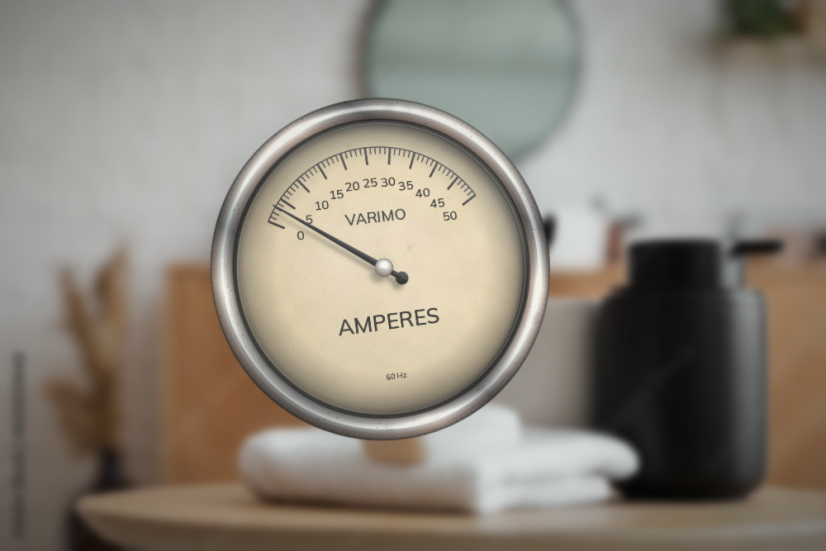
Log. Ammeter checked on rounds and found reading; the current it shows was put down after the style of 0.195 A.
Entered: 3 A
